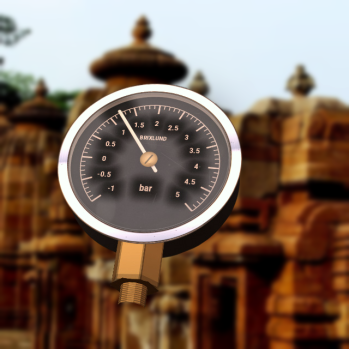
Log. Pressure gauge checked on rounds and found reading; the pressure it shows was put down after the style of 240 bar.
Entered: 1.2 bar
